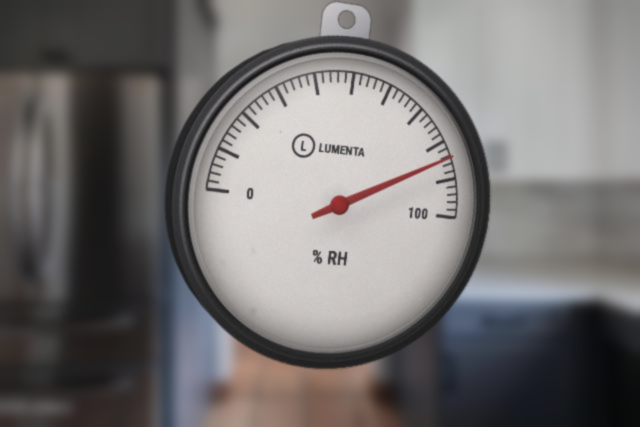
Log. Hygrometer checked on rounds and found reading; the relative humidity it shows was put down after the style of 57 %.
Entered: 84 %
